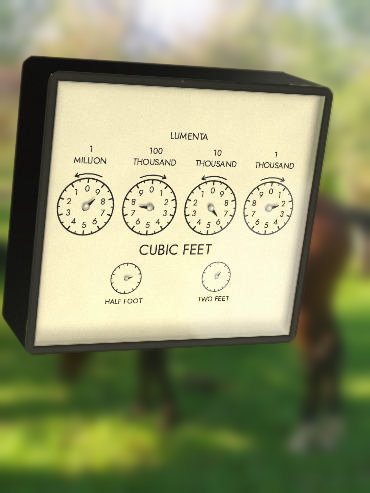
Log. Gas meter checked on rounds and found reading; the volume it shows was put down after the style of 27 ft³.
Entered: 876200 ft³
